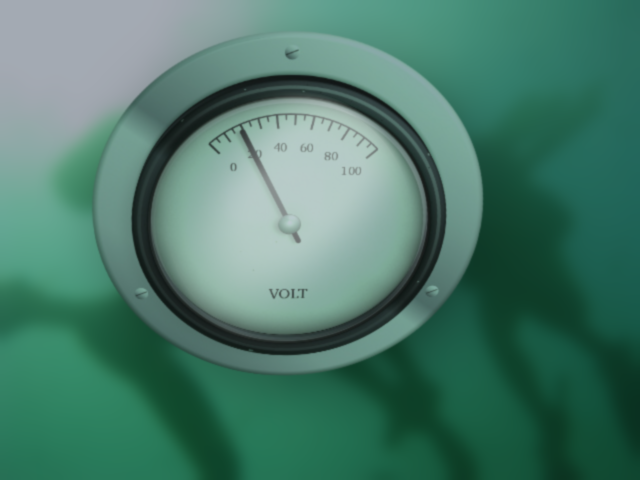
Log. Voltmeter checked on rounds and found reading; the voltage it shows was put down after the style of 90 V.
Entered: 20 V
